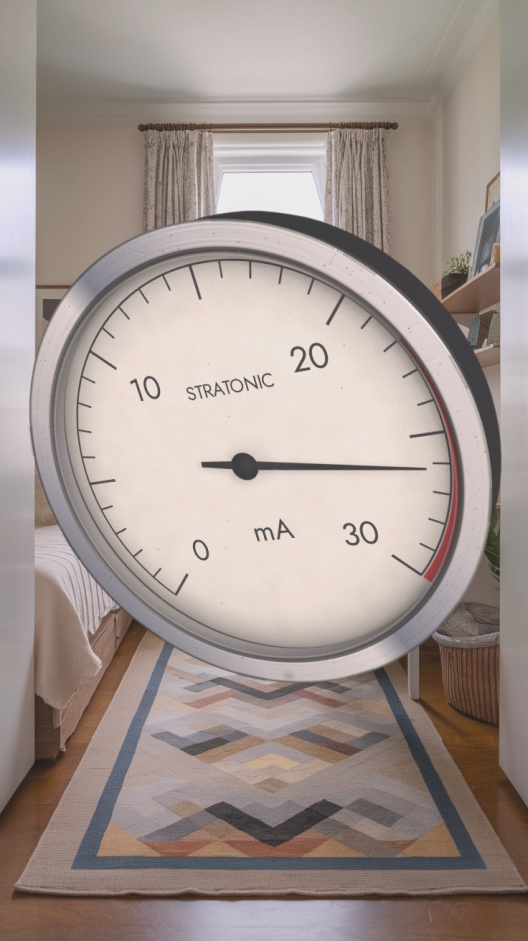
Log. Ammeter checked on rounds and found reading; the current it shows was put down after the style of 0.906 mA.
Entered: 26 mA
